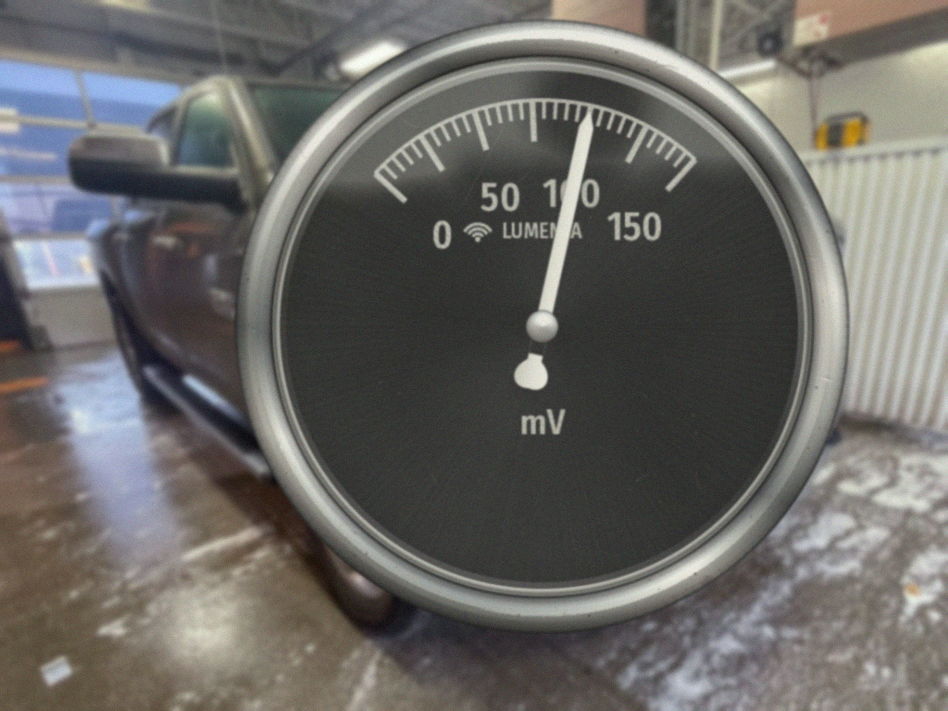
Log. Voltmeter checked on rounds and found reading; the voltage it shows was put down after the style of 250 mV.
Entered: 100 mV
